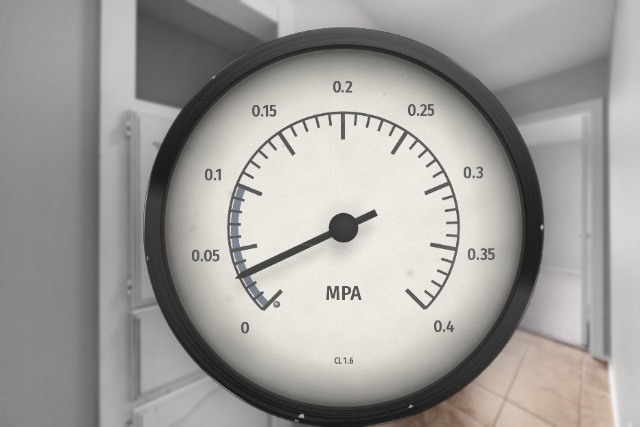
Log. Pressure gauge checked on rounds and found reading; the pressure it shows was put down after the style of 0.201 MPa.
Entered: 0.03 MPa
